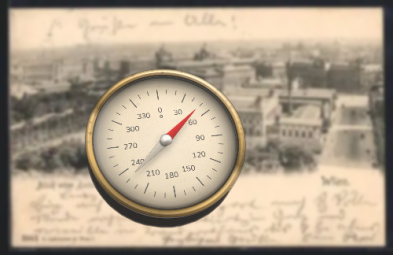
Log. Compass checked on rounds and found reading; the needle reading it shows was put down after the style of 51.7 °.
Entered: 50 °
